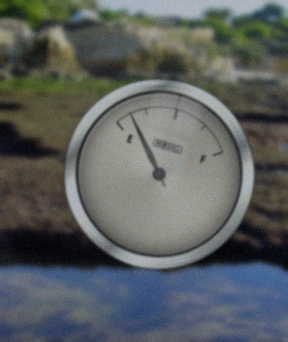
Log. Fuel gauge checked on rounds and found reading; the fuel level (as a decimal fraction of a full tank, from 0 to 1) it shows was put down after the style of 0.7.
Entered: 0.125
